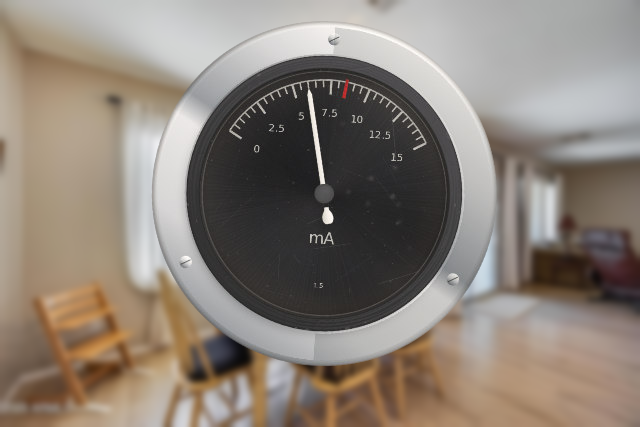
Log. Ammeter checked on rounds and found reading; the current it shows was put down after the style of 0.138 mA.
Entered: 6 mA
